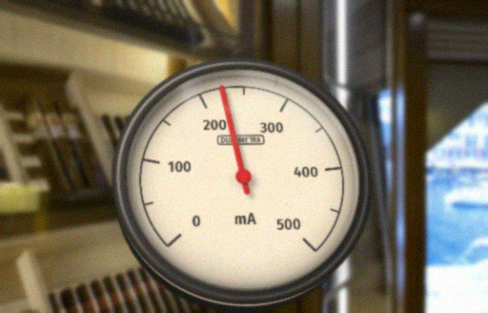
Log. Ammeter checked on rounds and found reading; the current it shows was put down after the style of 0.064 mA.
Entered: 225 mA
